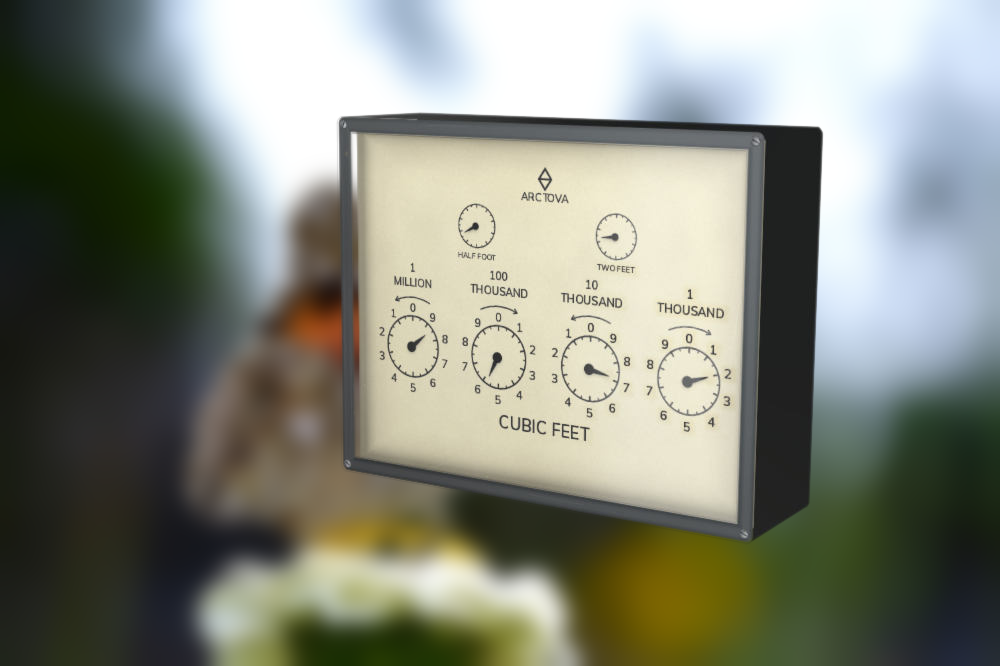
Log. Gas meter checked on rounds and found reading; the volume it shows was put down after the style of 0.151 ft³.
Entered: 857200 ft³
